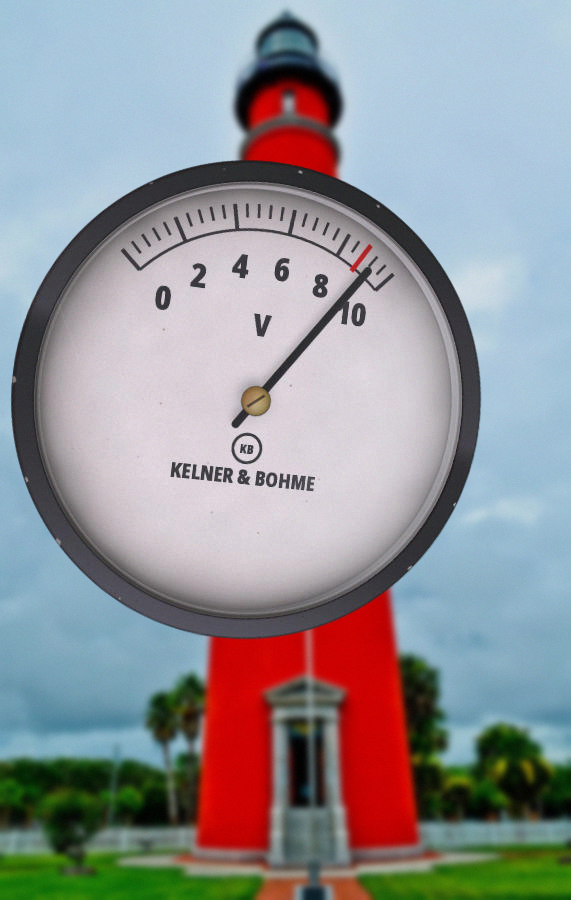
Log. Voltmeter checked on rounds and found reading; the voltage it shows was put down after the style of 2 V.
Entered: 9.2 V
